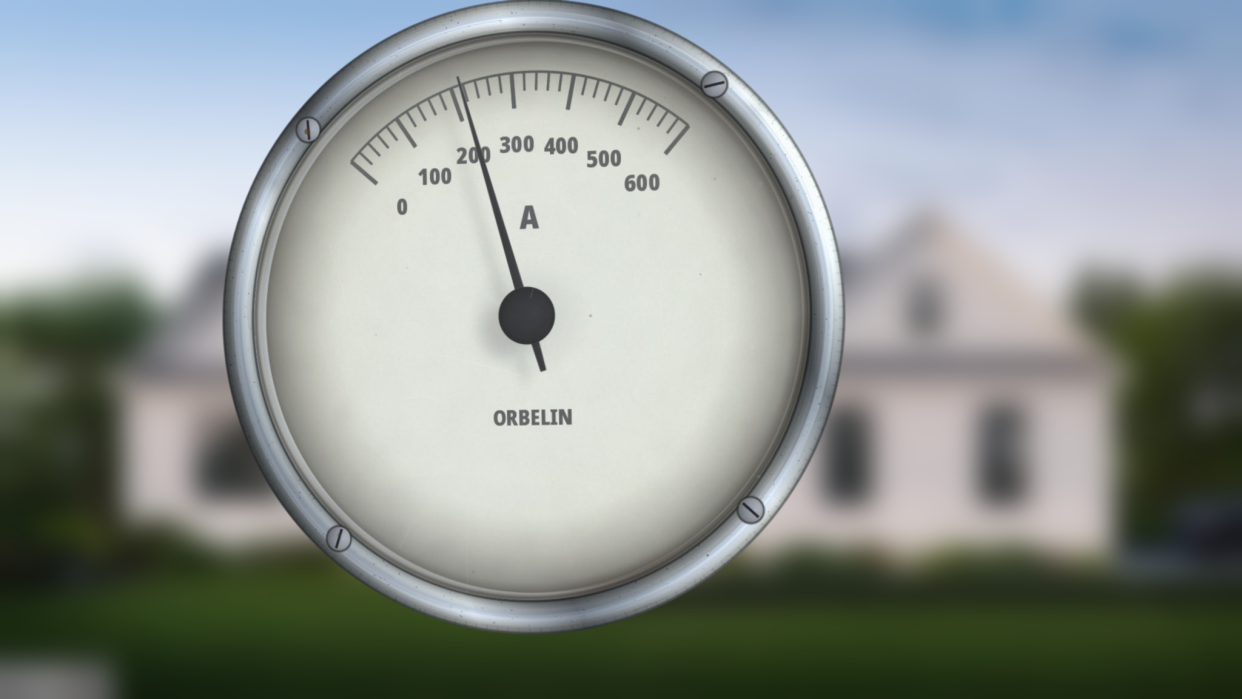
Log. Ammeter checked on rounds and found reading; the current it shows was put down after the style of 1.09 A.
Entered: 220 A
